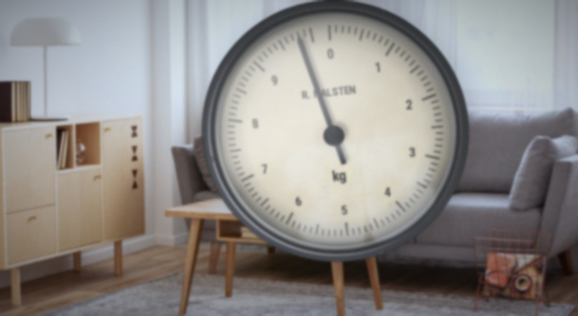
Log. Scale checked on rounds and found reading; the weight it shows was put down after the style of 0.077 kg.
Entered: 9.8 kg
